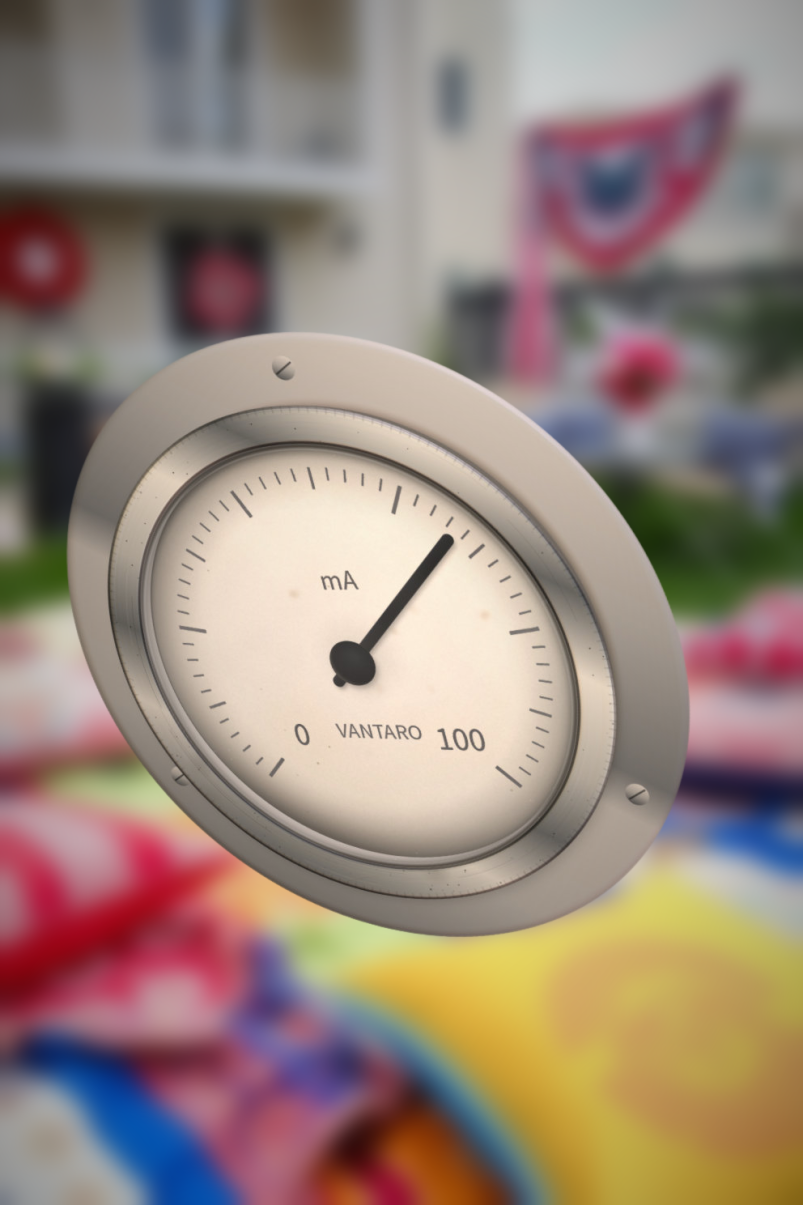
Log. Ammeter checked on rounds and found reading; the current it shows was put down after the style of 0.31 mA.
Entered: 67 mA
